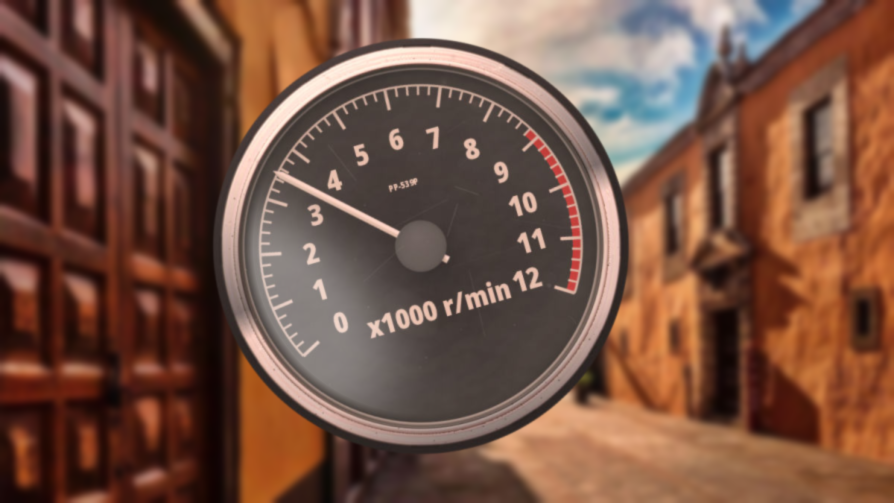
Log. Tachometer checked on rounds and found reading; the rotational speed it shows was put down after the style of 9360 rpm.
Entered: 3500 rpm
